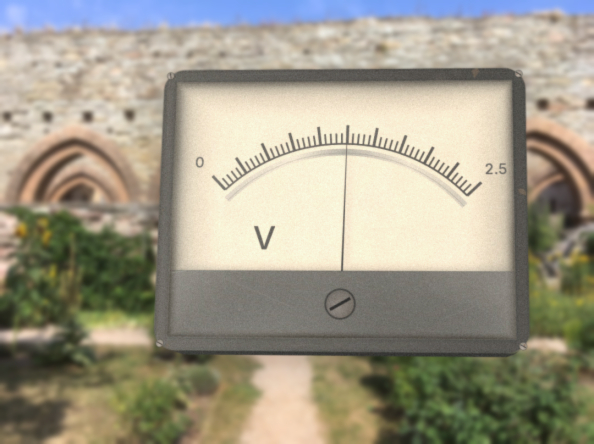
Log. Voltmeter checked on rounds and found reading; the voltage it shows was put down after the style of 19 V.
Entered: 1.25 V
